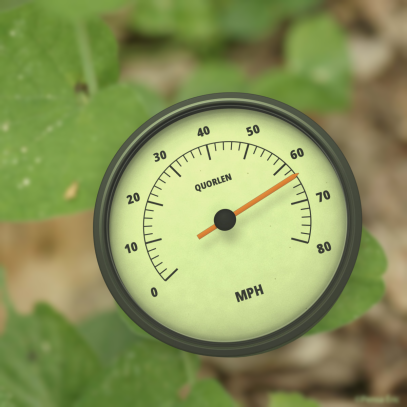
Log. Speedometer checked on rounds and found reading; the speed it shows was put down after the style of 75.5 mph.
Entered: 64 mph
